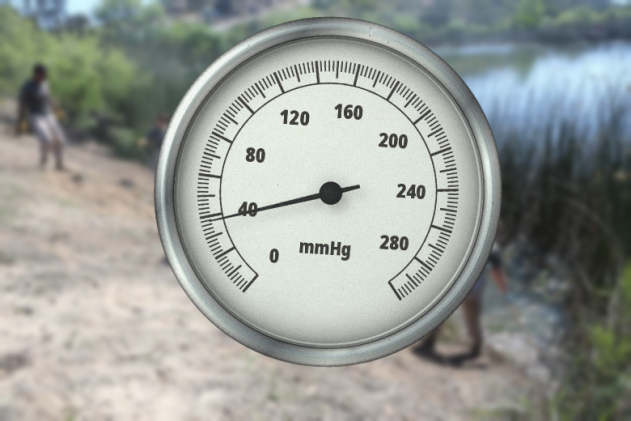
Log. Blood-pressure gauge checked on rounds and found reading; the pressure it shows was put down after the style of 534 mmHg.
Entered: 38 mmHg
